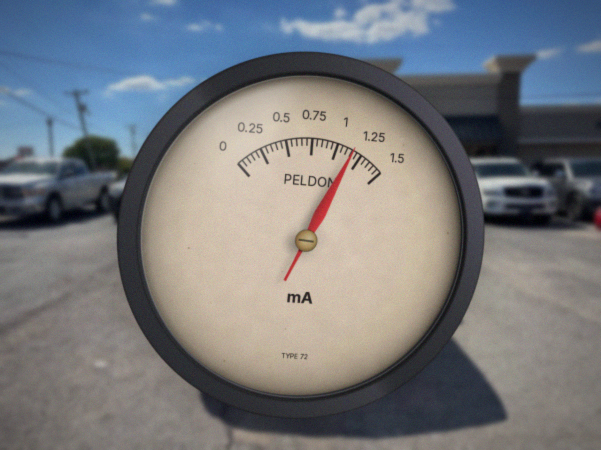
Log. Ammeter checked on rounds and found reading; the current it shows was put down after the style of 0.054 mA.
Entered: 1.15 mA
